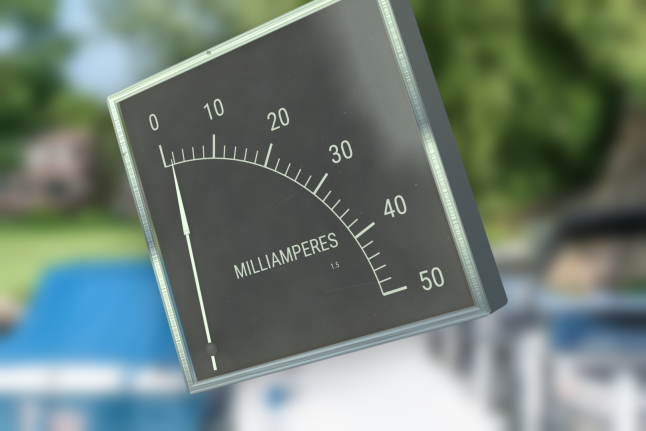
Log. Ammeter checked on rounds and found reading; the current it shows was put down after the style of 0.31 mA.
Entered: 2 mA
